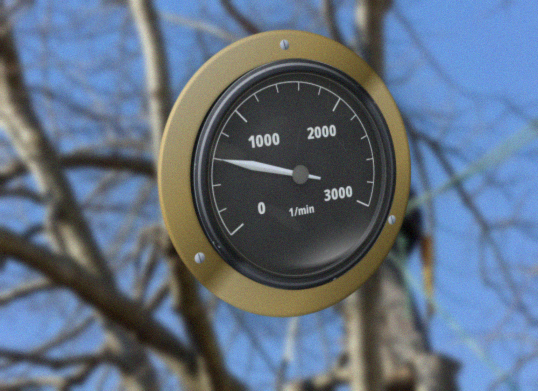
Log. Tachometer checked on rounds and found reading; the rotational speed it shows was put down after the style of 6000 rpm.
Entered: 600 rpm
